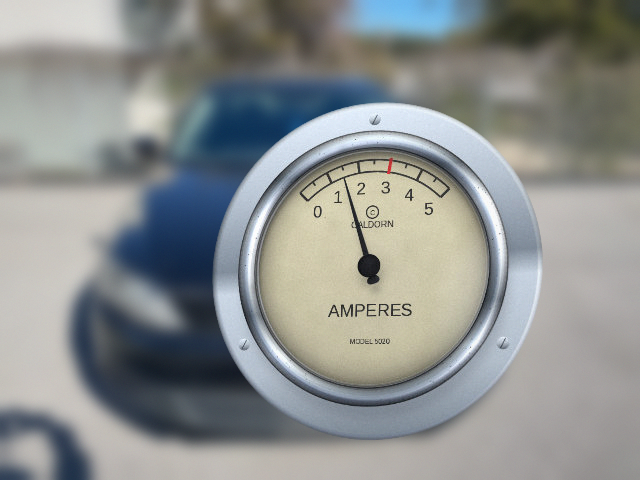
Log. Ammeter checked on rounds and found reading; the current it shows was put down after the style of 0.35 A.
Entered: 1.5 A
